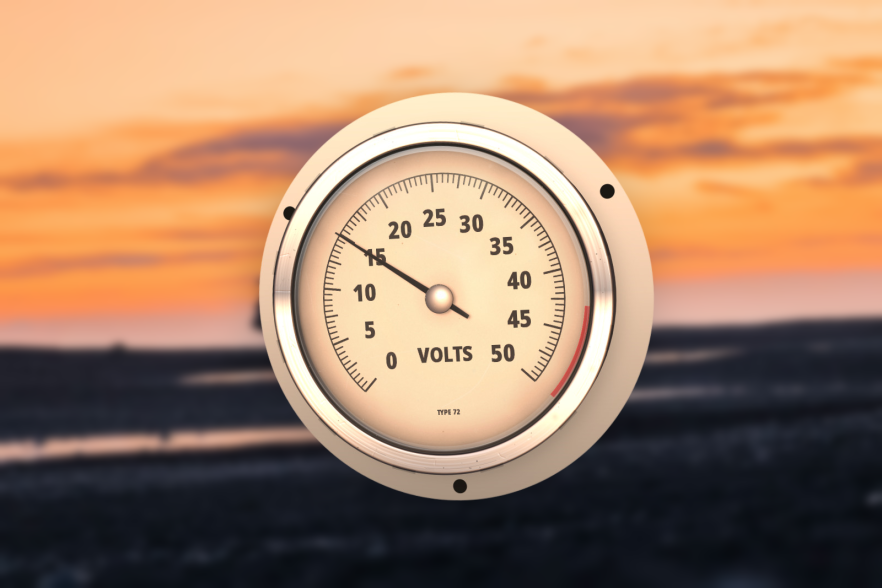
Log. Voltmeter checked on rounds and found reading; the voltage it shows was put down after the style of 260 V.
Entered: 15 V
